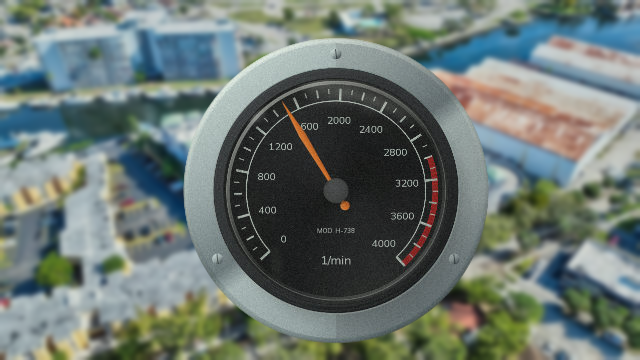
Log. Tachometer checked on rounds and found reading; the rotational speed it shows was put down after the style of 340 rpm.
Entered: 1500 rpm
